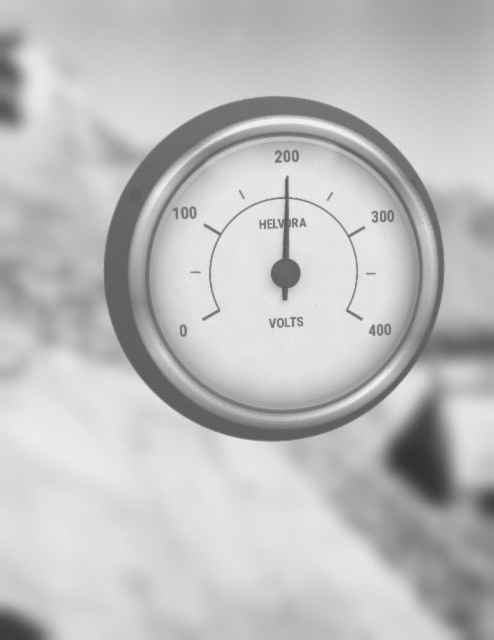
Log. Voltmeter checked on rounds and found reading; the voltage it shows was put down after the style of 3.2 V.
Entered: 200 V
